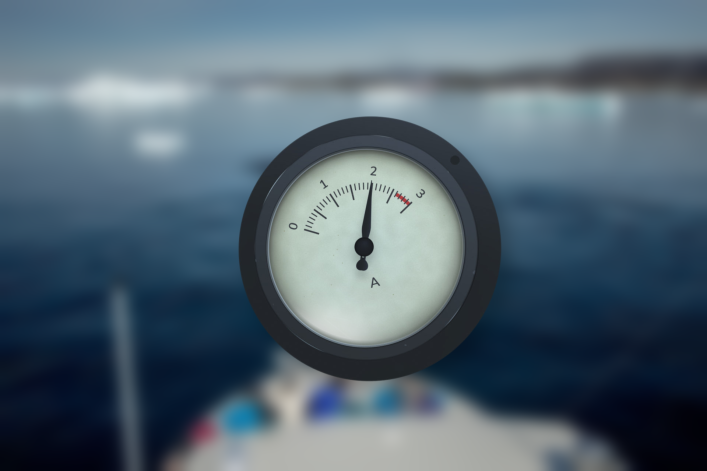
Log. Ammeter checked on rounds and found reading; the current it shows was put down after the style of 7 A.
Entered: 2 A
